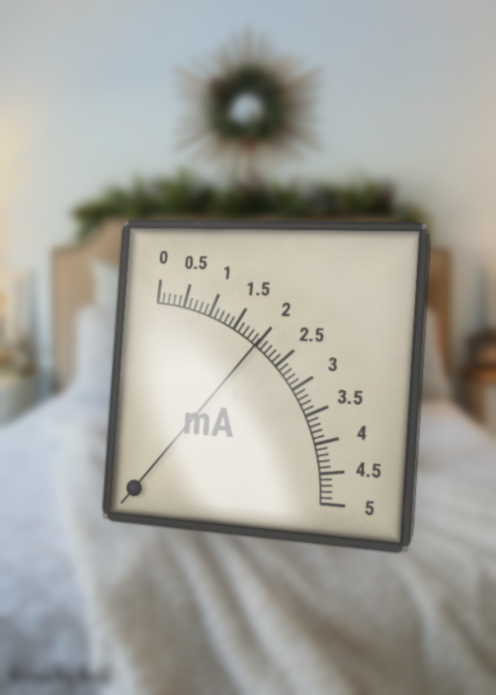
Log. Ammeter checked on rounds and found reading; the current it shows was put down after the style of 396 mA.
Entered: 2 mA
